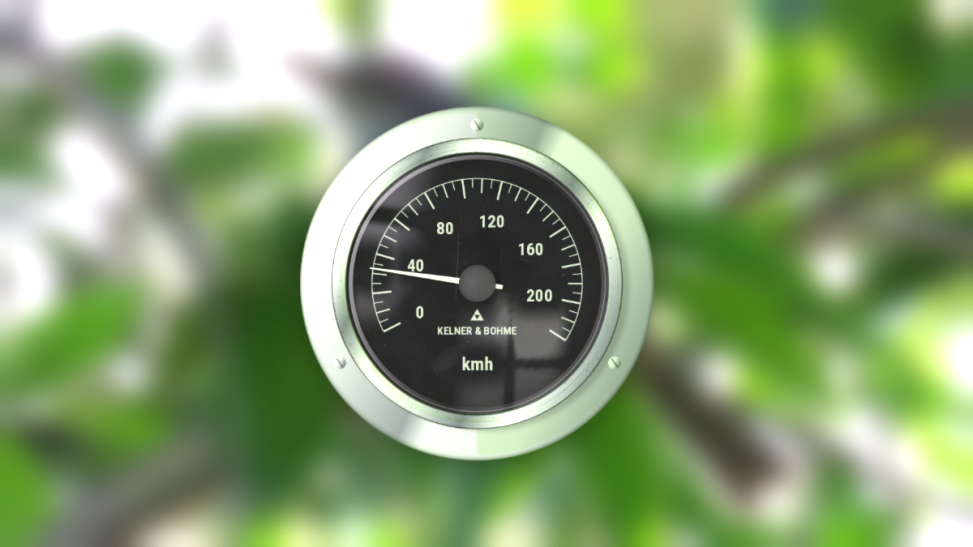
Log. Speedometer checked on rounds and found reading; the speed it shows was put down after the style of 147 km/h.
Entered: 32.5 km/h
